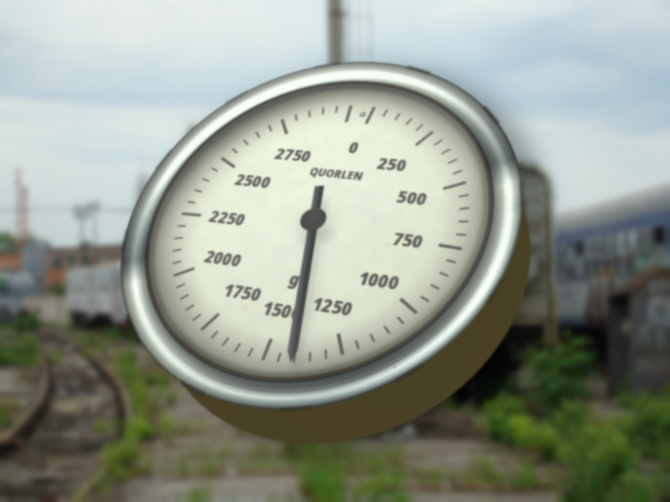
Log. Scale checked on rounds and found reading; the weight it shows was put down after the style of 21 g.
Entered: 1400 g
